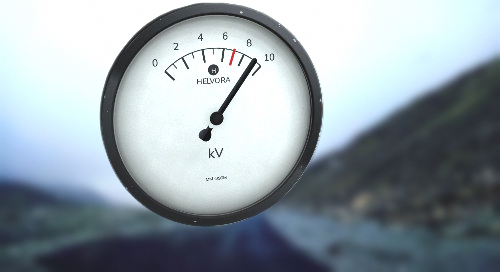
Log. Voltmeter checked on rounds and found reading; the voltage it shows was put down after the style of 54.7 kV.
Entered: 9 kV
